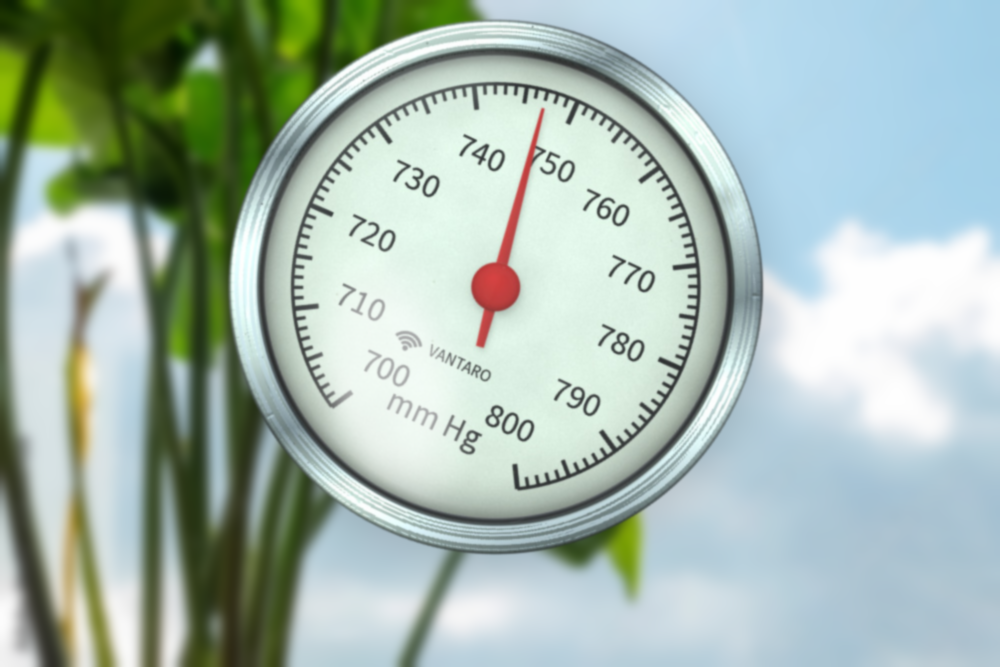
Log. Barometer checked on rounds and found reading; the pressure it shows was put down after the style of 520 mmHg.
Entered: 747 mmHg
